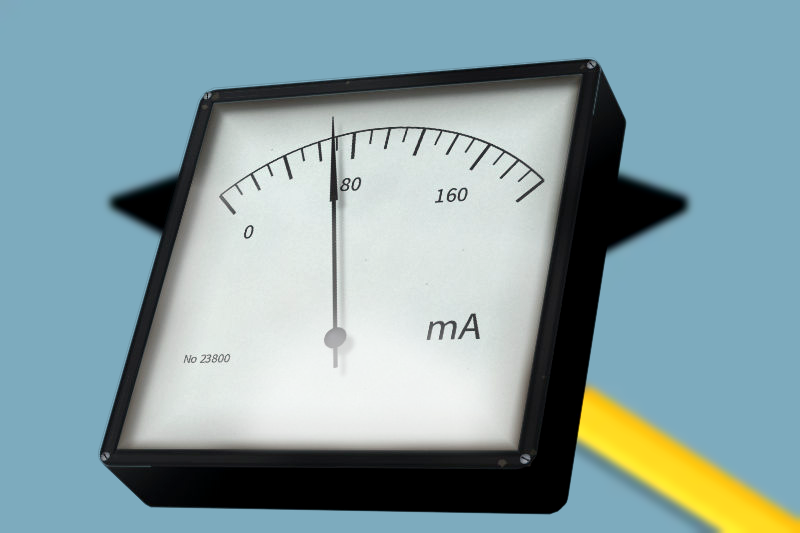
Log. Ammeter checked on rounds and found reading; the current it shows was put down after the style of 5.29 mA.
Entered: 70 mA
